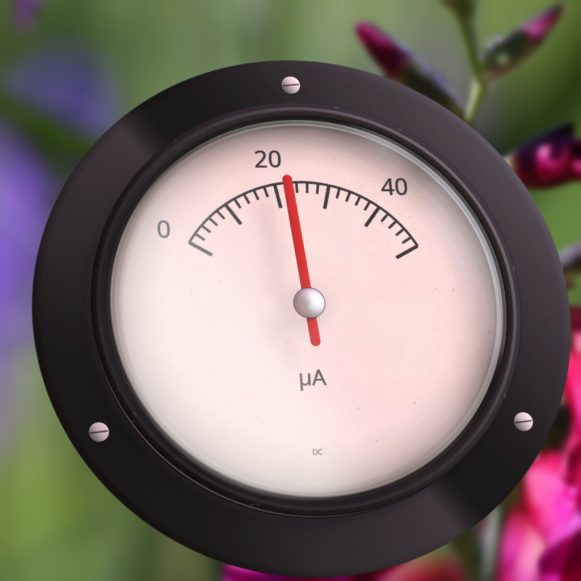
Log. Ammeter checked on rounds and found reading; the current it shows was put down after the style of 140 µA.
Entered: 22 µA
